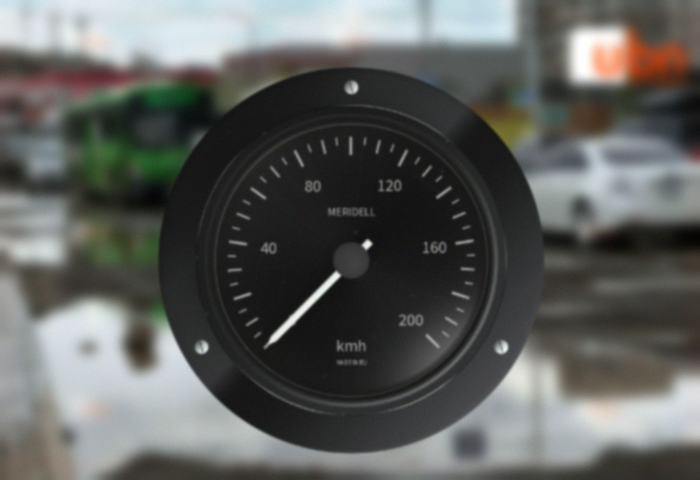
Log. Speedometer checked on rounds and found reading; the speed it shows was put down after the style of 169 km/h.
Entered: 0 km/h
